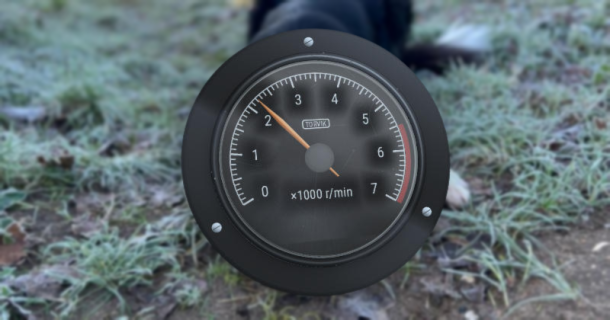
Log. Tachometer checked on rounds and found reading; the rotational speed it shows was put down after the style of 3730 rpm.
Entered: 2200 rpm
